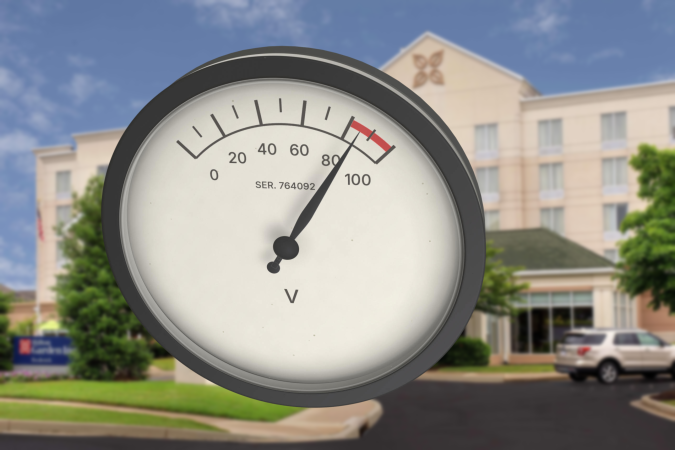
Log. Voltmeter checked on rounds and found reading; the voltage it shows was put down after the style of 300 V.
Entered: 85 V
